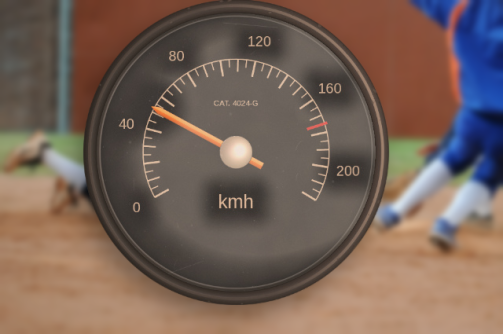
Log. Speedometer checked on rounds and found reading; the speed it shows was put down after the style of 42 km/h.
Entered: 52.5 km/h
